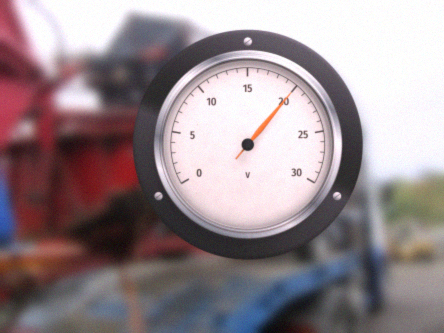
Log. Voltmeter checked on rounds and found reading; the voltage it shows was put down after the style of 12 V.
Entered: 20 V
